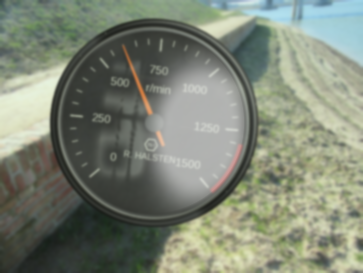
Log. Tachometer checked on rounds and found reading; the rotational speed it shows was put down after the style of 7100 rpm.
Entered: 600 rpm
